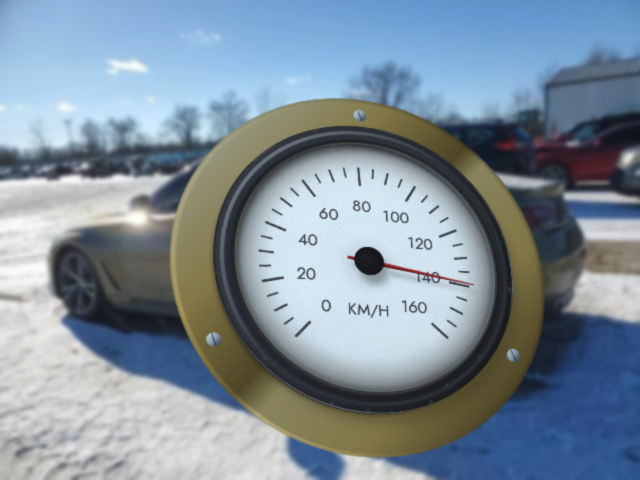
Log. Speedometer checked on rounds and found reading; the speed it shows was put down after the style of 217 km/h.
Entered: 140 km/h
